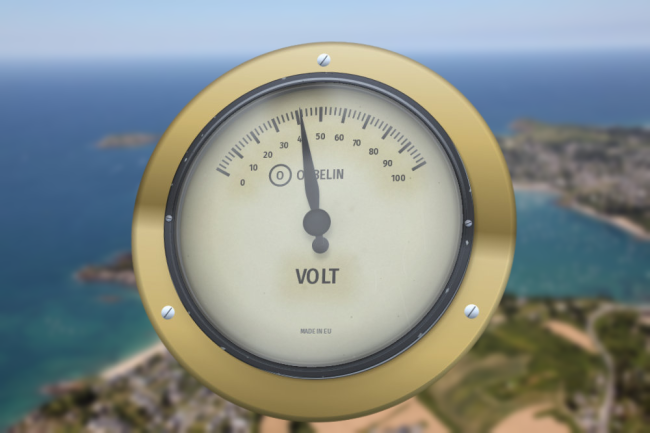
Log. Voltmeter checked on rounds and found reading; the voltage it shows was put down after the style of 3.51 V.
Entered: 42 V
